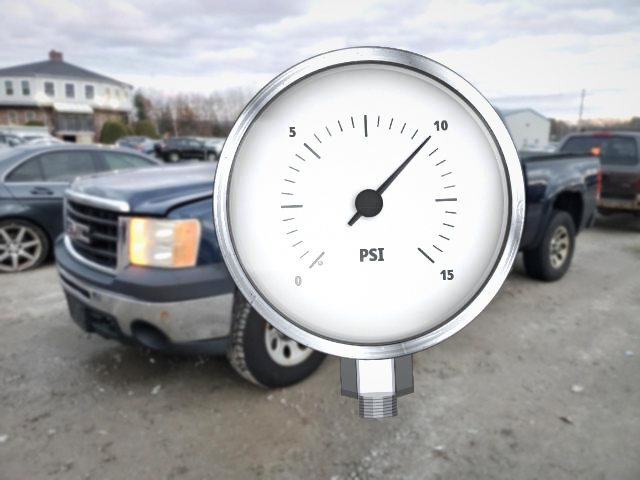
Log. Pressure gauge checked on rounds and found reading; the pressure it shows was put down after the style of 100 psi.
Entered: 10 psi
